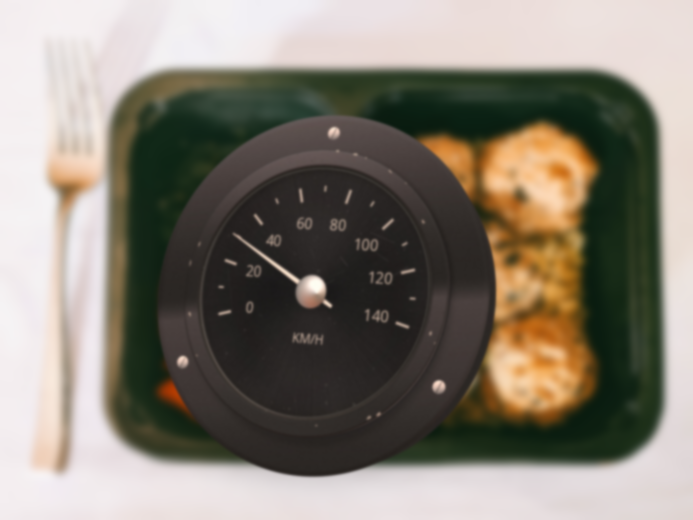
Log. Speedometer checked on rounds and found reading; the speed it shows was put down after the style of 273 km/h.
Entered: 30 km/h
